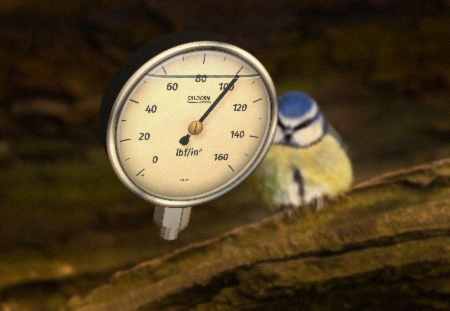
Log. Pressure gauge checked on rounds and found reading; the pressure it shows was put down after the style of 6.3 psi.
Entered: 100 psi
